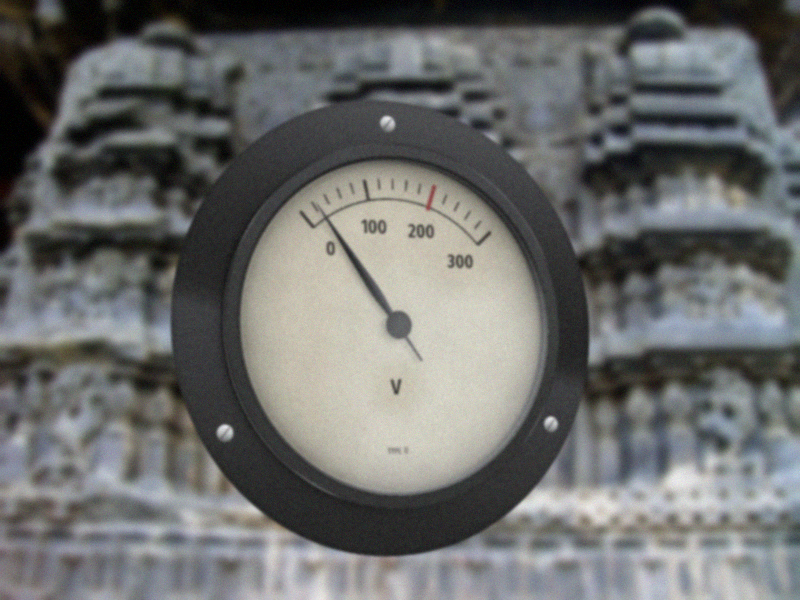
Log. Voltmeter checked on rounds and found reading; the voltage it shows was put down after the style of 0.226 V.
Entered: 20 V
